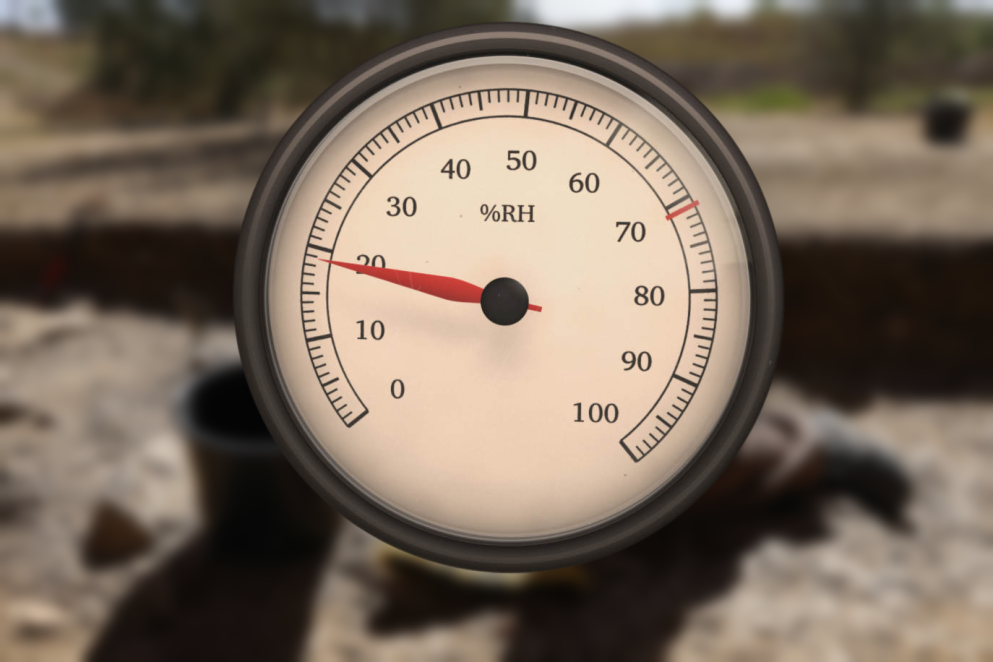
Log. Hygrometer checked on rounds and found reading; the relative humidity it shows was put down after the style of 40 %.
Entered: 19 %
